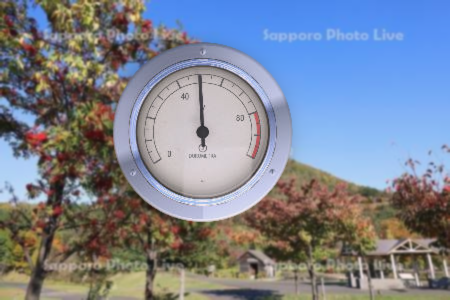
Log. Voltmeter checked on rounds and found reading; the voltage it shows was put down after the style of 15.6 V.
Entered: 50 V
